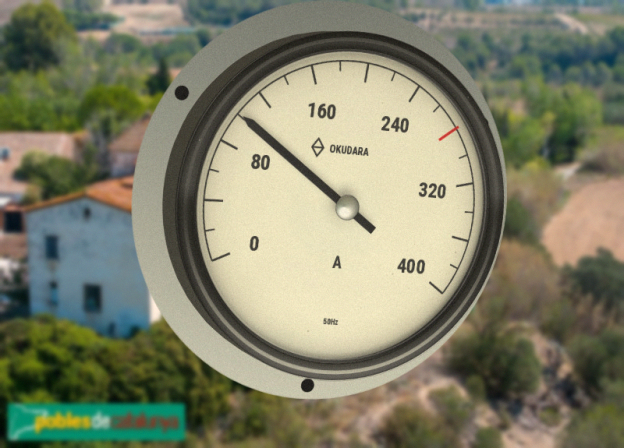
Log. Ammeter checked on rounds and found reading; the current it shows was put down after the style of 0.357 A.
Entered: 100 A
